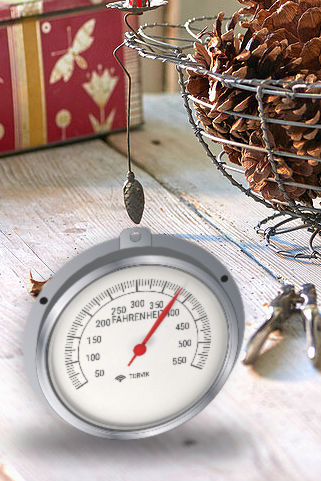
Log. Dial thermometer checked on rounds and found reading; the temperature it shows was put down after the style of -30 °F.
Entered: 375 °F
